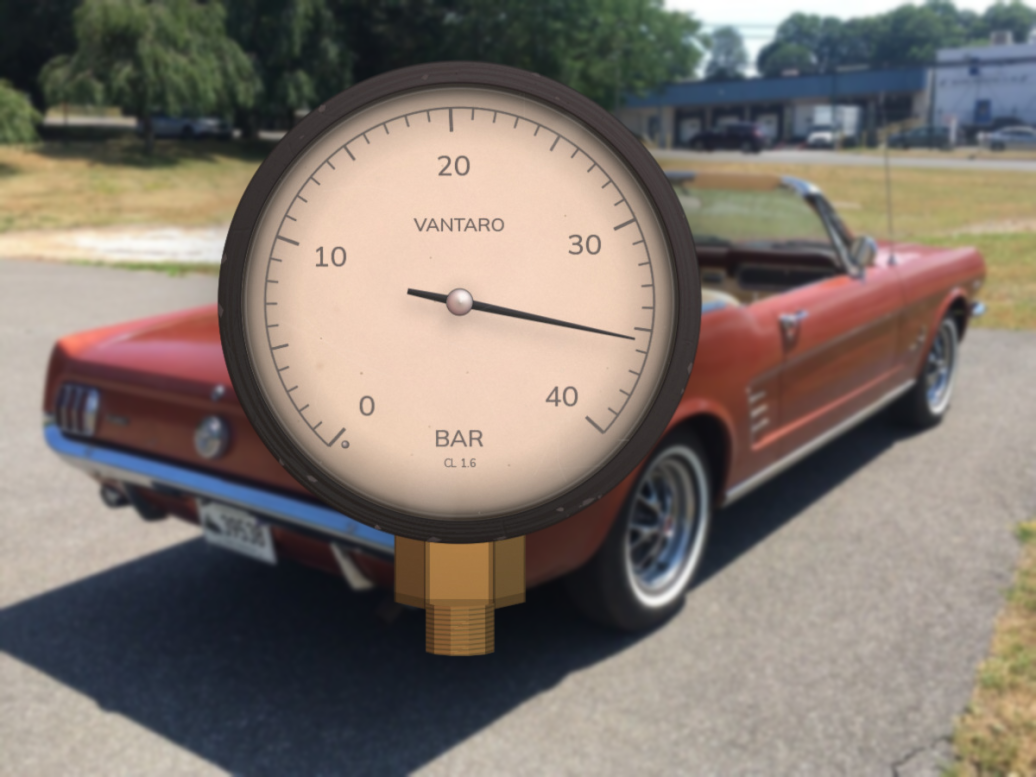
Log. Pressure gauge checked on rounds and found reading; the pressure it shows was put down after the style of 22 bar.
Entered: 35.5 bar
